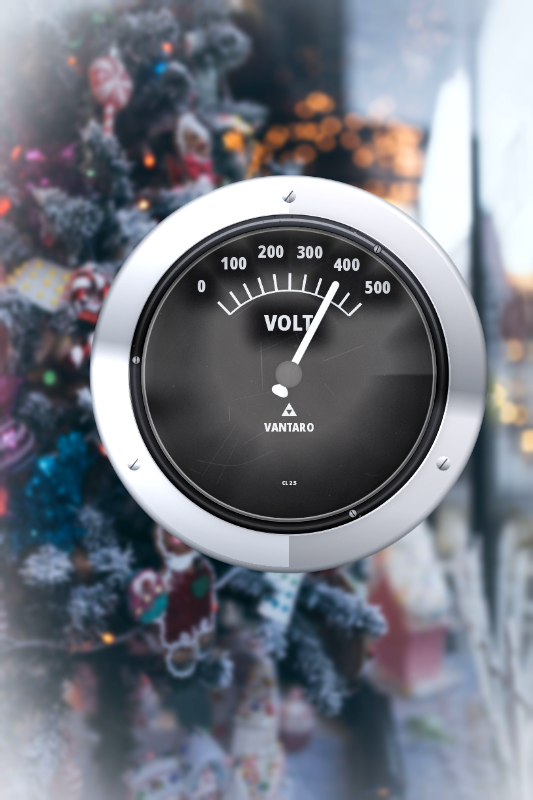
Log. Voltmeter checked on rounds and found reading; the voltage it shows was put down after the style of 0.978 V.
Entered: 400 V
